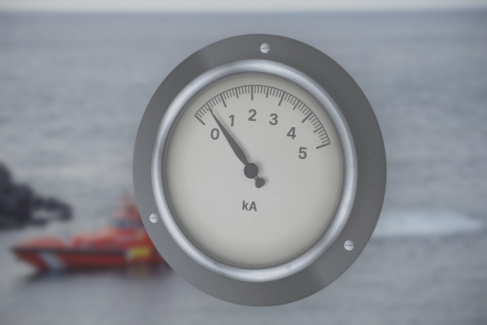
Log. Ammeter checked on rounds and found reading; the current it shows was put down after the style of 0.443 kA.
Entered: 0.5 kA
